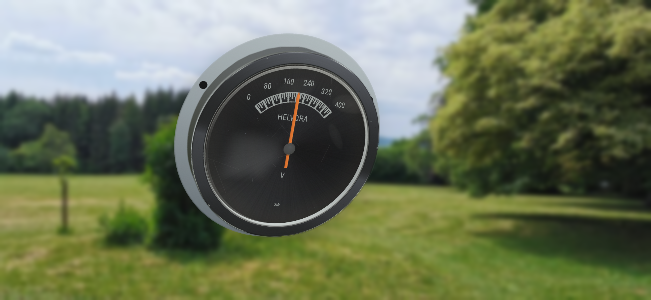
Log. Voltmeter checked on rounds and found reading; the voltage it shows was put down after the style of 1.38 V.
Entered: 200 V
